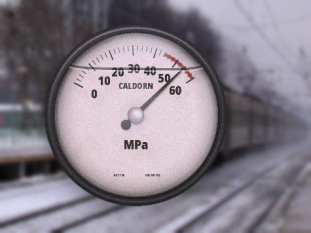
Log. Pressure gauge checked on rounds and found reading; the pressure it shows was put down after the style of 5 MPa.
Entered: 54 MPa
